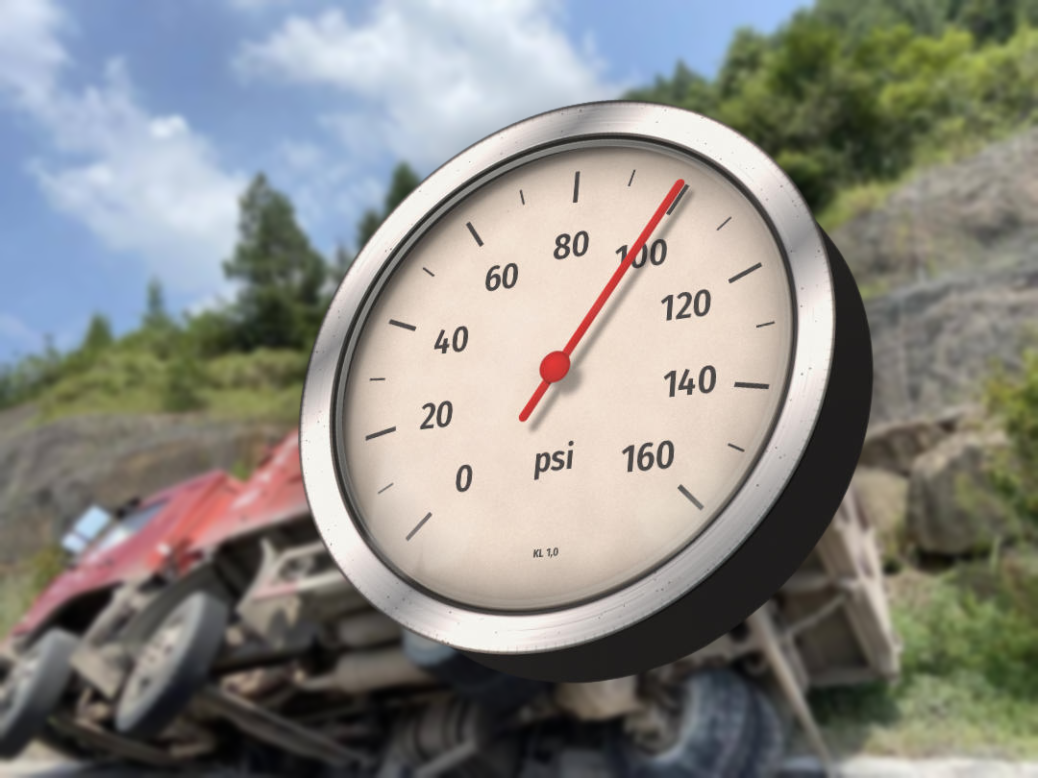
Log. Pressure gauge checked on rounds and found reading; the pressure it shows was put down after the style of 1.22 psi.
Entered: 100 psi
